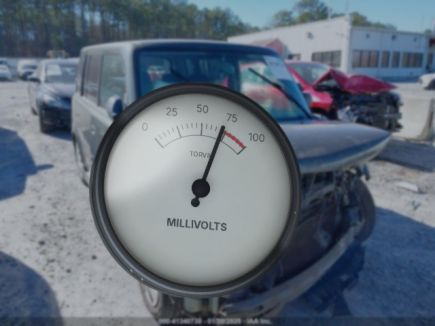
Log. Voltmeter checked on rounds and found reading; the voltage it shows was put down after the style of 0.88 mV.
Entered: 70 mV
